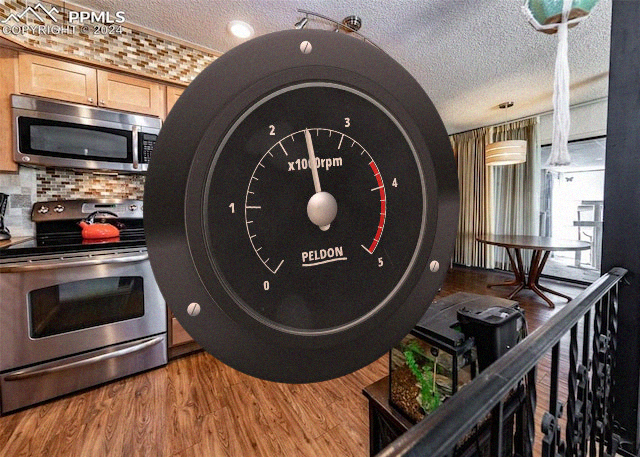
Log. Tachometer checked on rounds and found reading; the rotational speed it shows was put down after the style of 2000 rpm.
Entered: 2400 rpm
